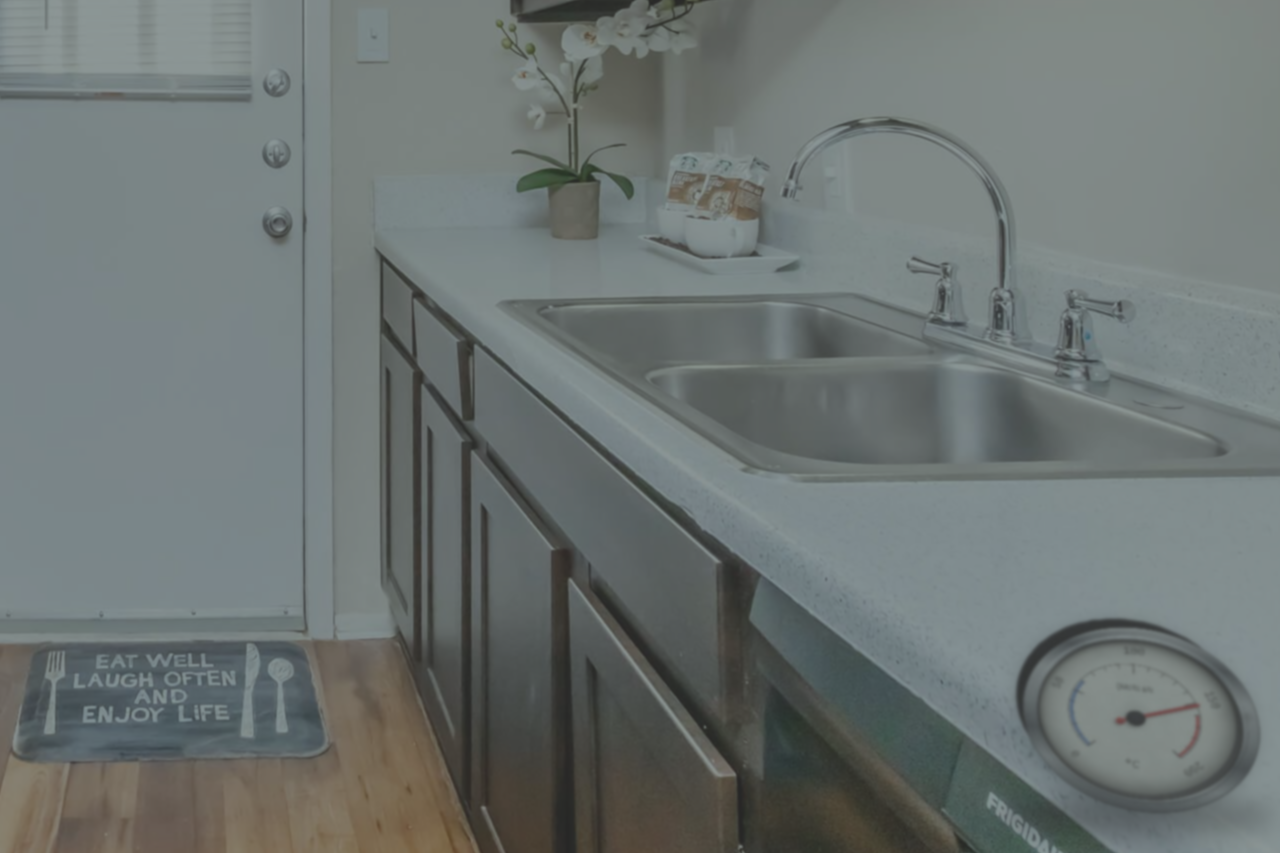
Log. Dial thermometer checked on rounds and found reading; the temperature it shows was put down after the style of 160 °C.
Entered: 150 °C
